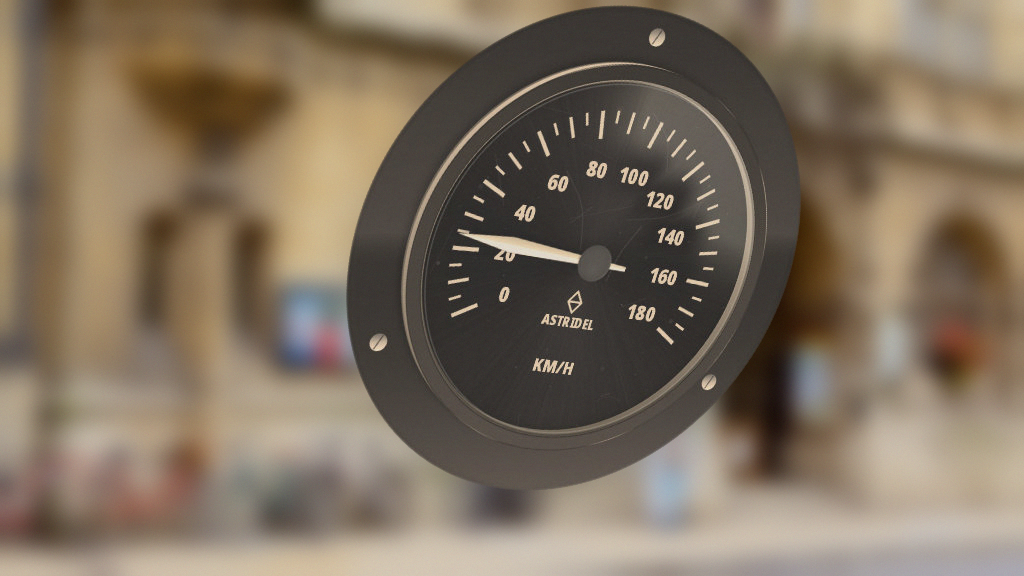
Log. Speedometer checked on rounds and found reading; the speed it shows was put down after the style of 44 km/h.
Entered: 25 km/h
